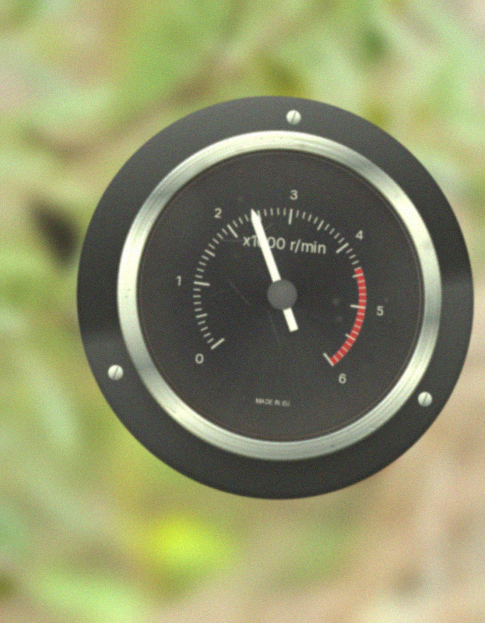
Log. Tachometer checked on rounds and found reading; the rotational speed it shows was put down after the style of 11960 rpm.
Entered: 2400 rpm
